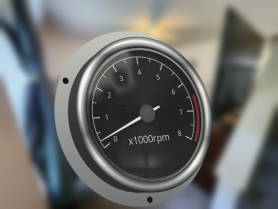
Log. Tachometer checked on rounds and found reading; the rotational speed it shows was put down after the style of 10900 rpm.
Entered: 250 rpm
